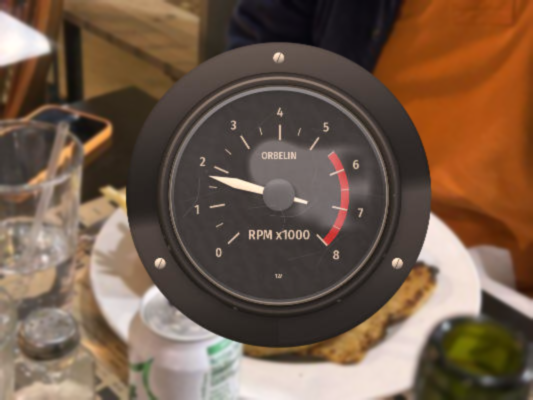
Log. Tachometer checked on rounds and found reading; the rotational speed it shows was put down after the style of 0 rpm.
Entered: 1750 rpm
